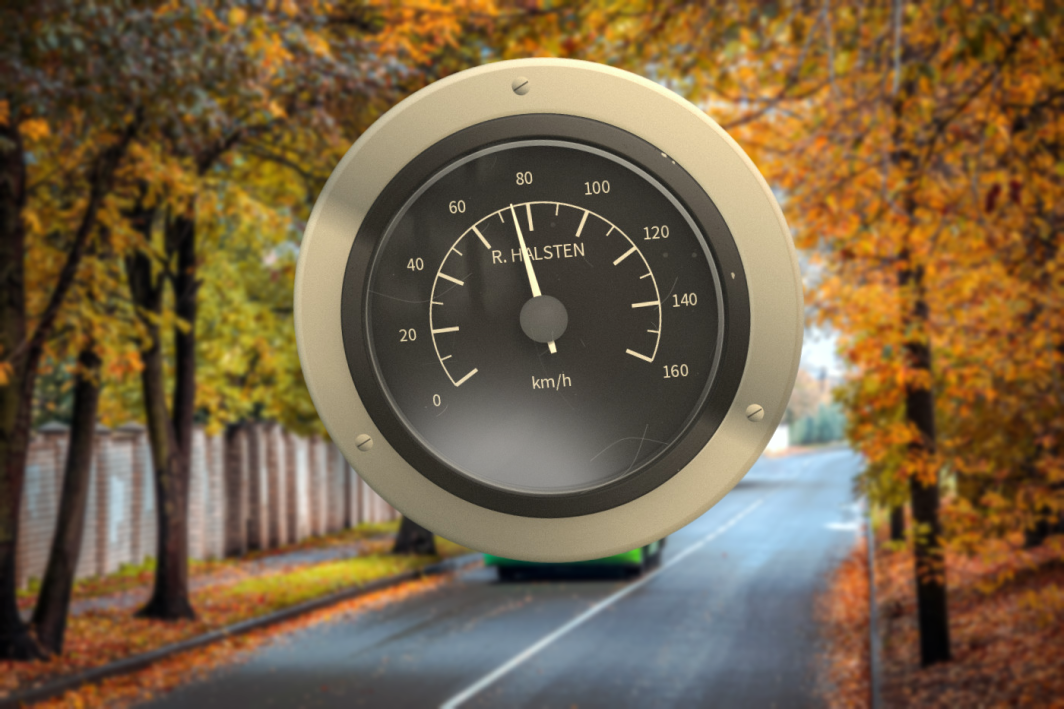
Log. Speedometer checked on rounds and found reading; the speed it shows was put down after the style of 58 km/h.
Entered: 75 km/h
